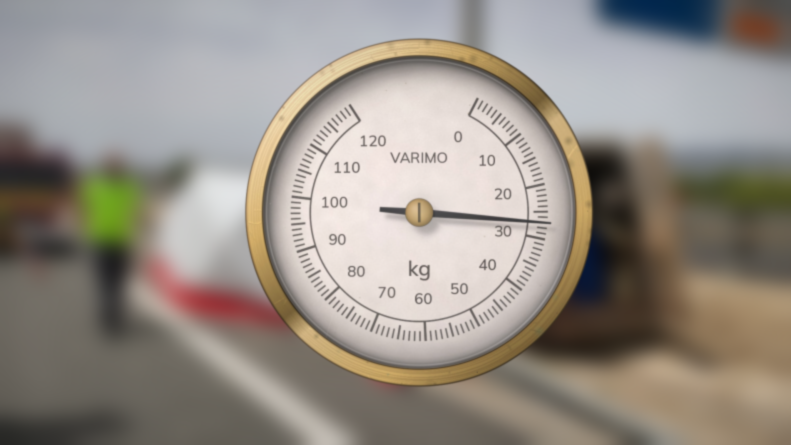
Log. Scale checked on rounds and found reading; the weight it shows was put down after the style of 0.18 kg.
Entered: 27 kg
